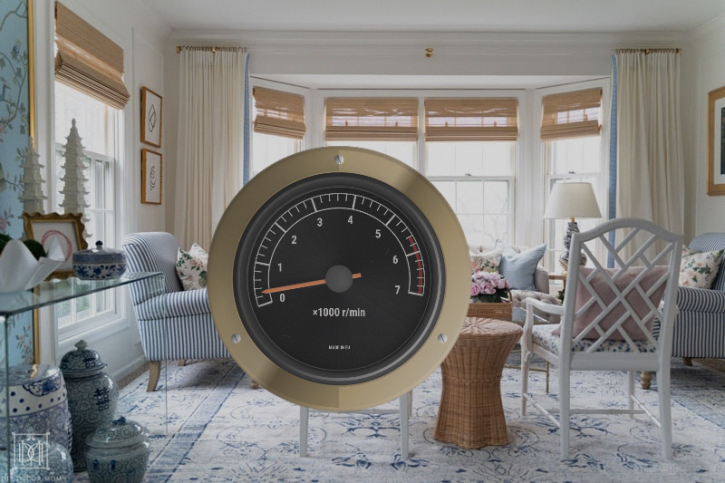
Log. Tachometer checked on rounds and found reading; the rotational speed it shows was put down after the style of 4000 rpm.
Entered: 300 rpm
